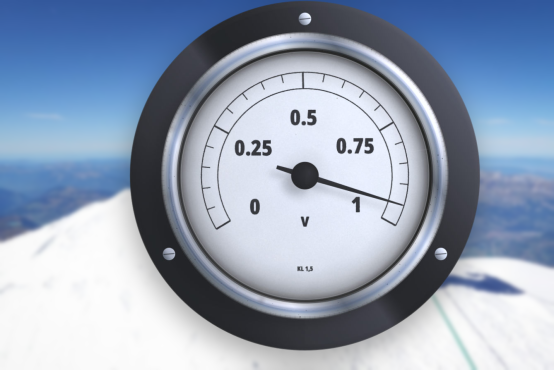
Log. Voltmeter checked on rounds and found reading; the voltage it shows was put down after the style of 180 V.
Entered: 0.95 V
